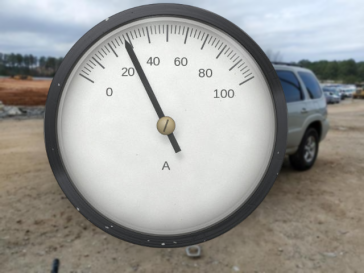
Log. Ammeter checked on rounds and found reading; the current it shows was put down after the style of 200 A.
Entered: 28 A
